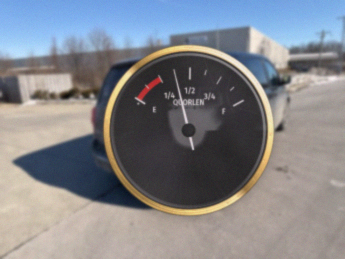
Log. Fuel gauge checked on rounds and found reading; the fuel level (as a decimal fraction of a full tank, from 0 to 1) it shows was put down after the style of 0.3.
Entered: 0.375
